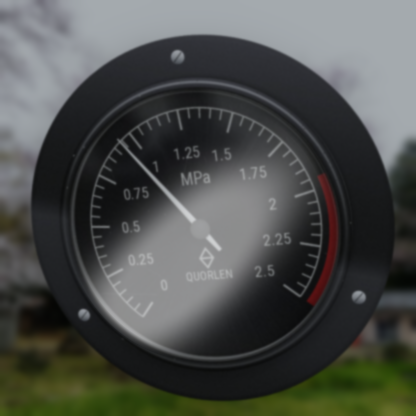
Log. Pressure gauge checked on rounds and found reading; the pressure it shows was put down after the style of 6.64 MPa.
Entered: 0.95 MPa
